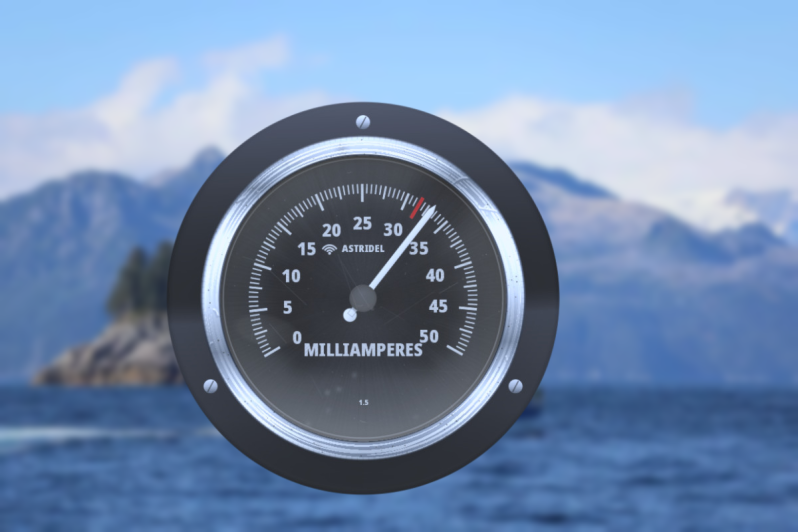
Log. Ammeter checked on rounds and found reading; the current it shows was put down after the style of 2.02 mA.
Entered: 33 mA
